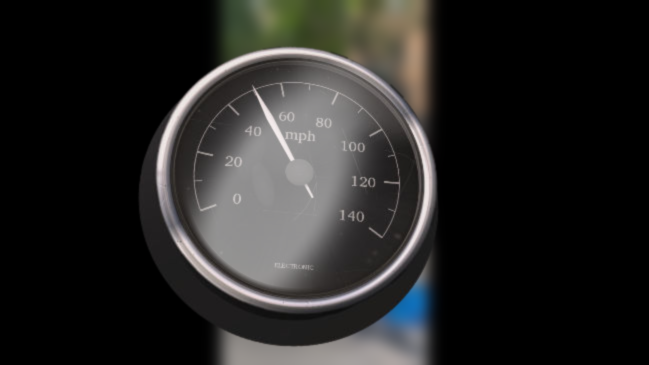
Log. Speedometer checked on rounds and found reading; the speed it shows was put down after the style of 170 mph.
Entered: 50 mph
